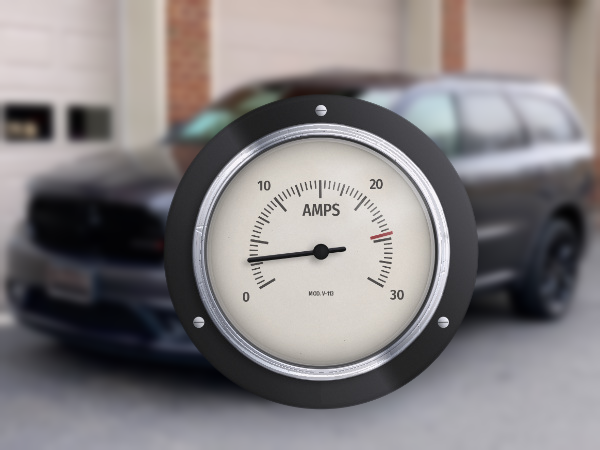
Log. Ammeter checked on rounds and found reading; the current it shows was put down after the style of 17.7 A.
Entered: 3 A
